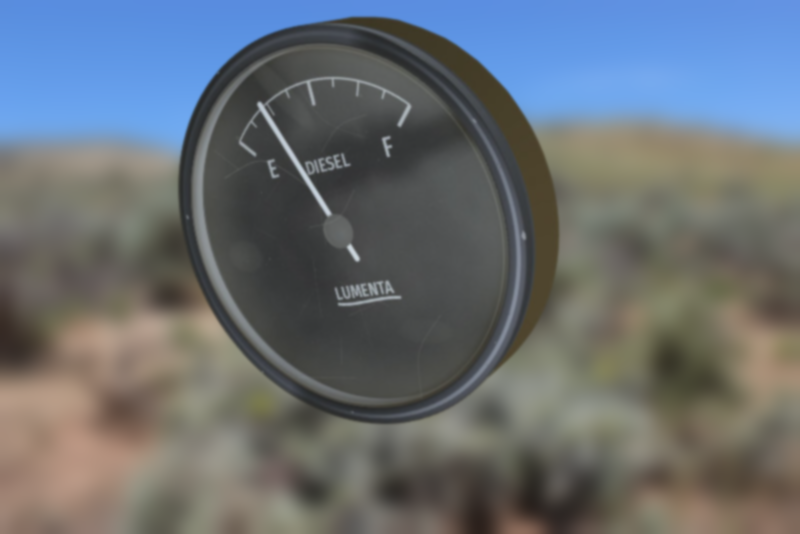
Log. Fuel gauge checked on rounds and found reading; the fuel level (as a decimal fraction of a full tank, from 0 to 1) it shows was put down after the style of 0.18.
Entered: 0.25
